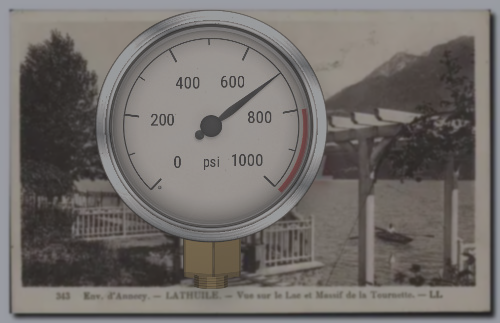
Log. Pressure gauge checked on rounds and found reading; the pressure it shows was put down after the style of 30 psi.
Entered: 700 psi
